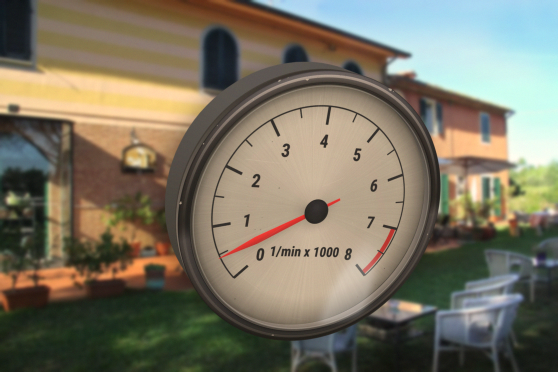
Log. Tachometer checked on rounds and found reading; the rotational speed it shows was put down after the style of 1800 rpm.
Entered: 500 rpm
